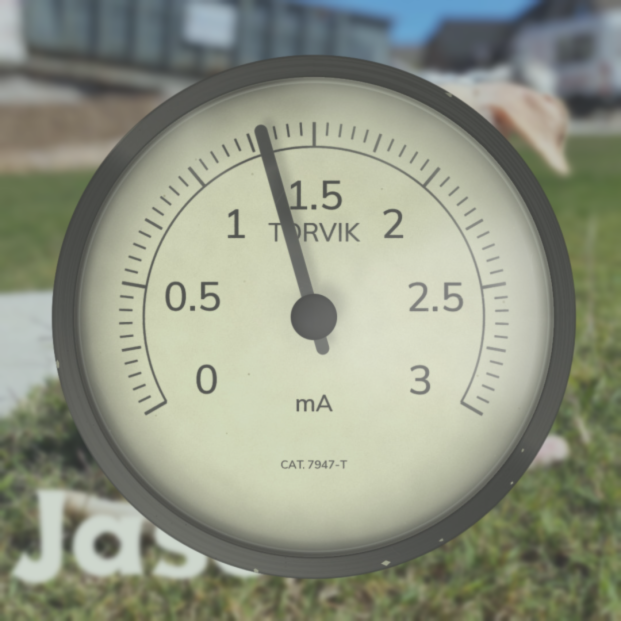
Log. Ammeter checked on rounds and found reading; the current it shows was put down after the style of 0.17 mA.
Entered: 1.3 mA
